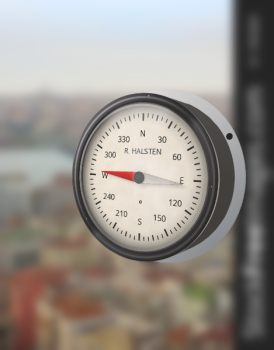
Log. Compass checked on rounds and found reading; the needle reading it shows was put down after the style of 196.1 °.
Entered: 275 °
